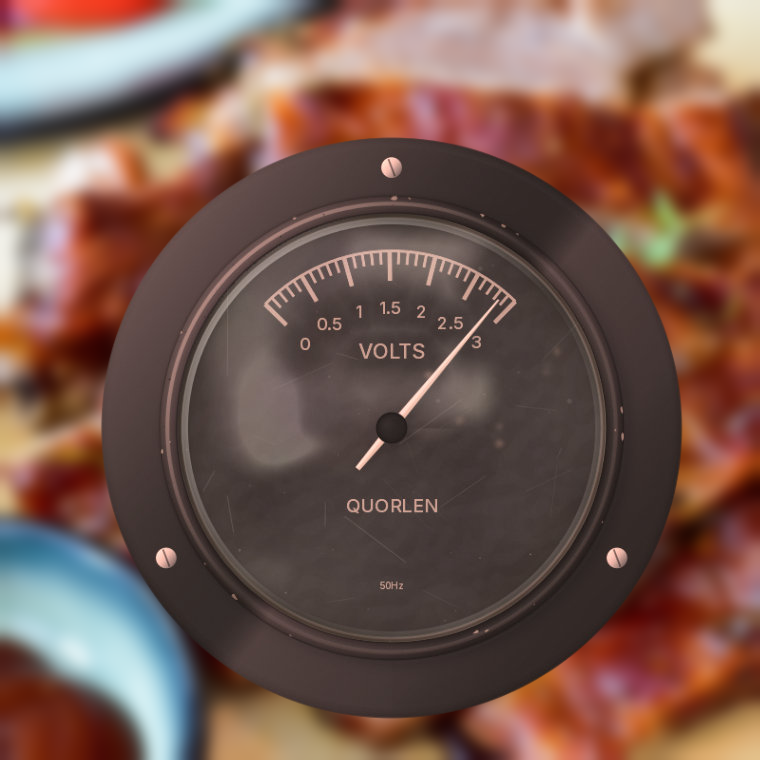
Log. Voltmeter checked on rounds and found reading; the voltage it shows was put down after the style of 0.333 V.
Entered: 2.85 V
